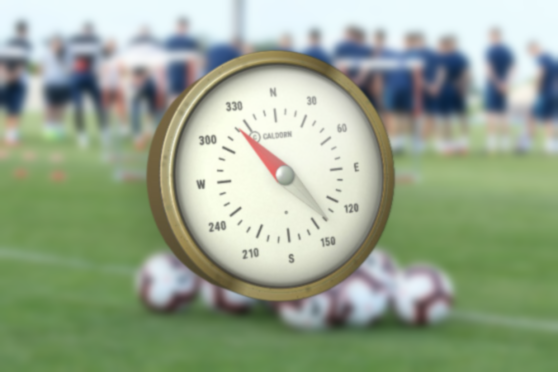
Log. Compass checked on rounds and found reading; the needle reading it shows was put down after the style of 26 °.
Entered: 320 °
